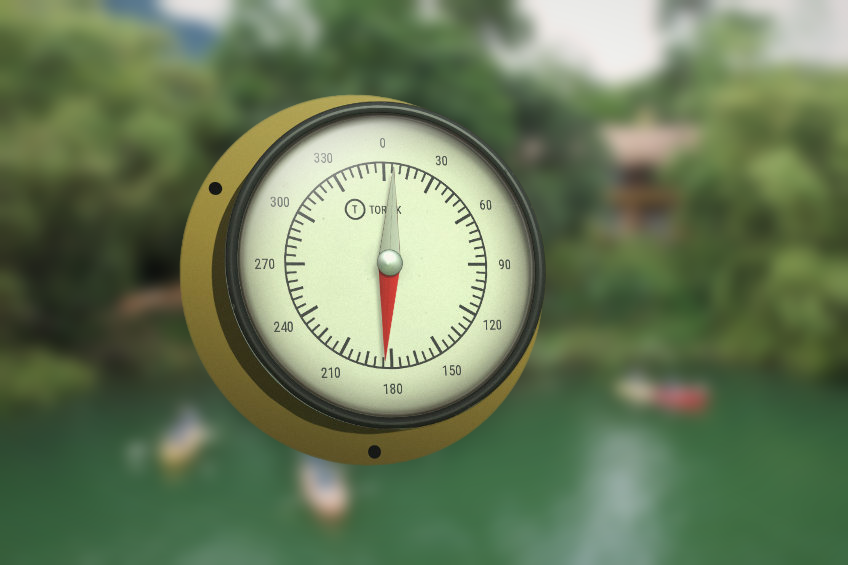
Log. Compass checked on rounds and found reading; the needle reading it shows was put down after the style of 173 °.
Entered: 185 °
